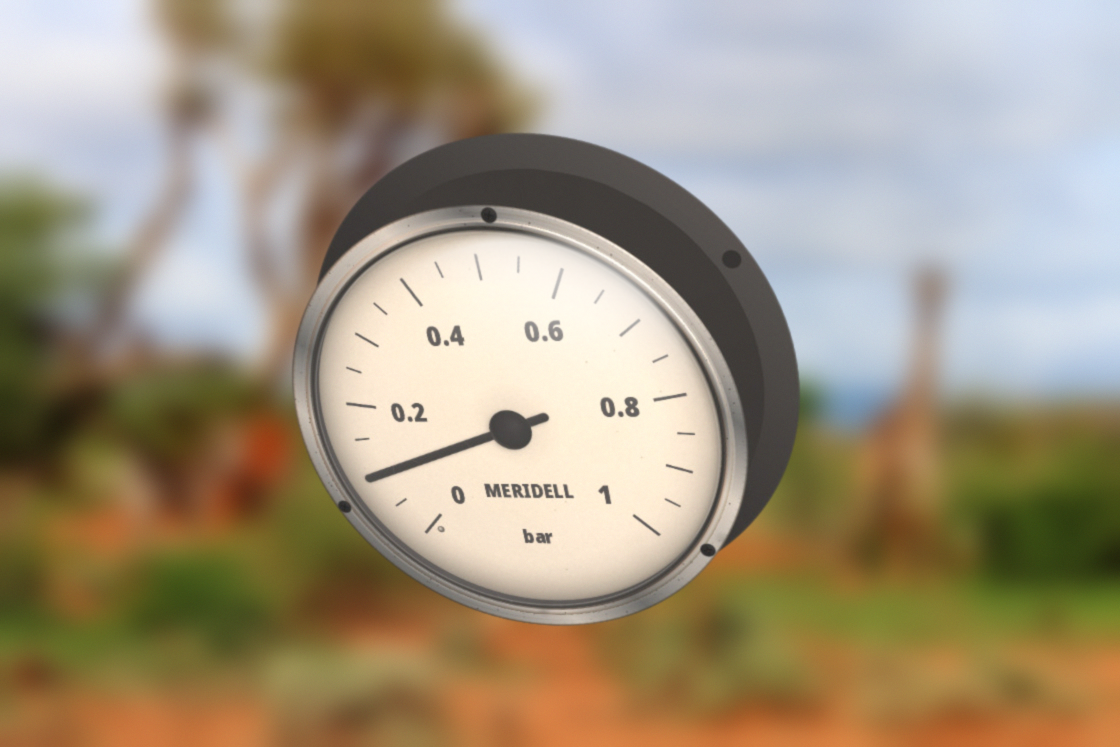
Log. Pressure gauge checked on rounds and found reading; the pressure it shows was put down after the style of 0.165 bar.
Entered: 0.1 bar
